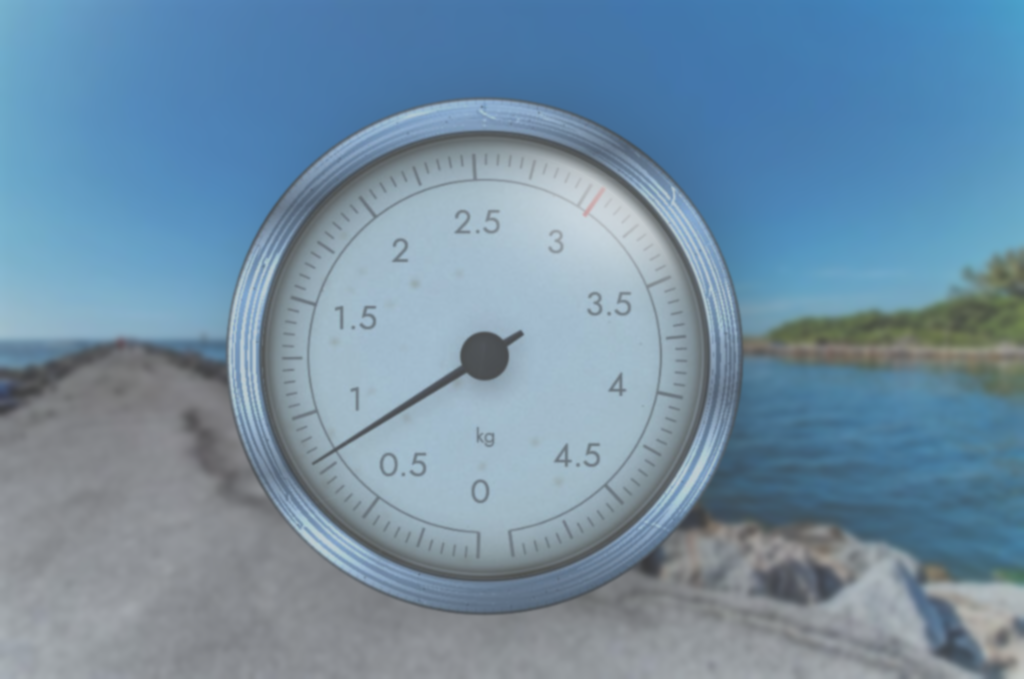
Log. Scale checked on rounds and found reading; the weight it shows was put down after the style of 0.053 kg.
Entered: 0.8 kg
